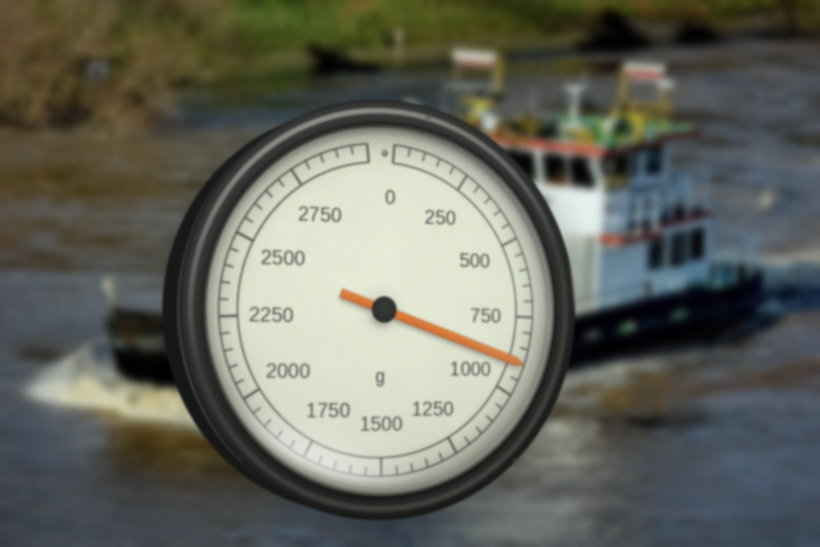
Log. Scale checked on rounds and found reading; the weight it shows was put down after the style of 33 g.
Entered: 900 g
